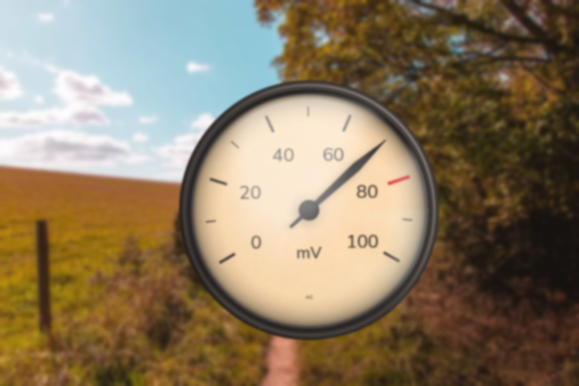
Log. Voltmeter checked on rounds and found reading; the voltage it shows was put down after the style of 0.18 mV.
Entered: 70 mV
